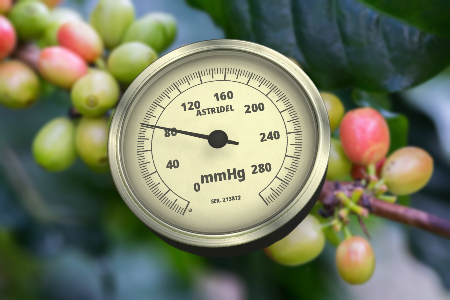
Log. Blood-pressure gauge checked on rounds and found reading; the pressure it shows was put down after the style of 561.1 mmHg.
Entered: 80 mmHg
